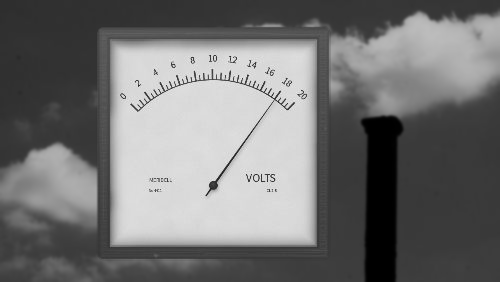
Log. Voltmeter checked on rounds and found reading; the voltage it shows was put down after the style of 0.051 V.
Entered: 18 V
